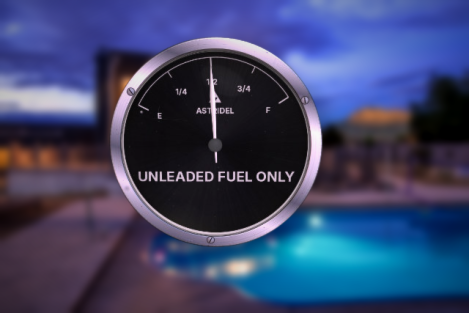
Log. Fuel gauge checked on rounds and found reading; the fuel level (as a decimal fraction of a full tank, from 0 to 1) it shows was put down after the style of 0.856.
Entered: 0.5
